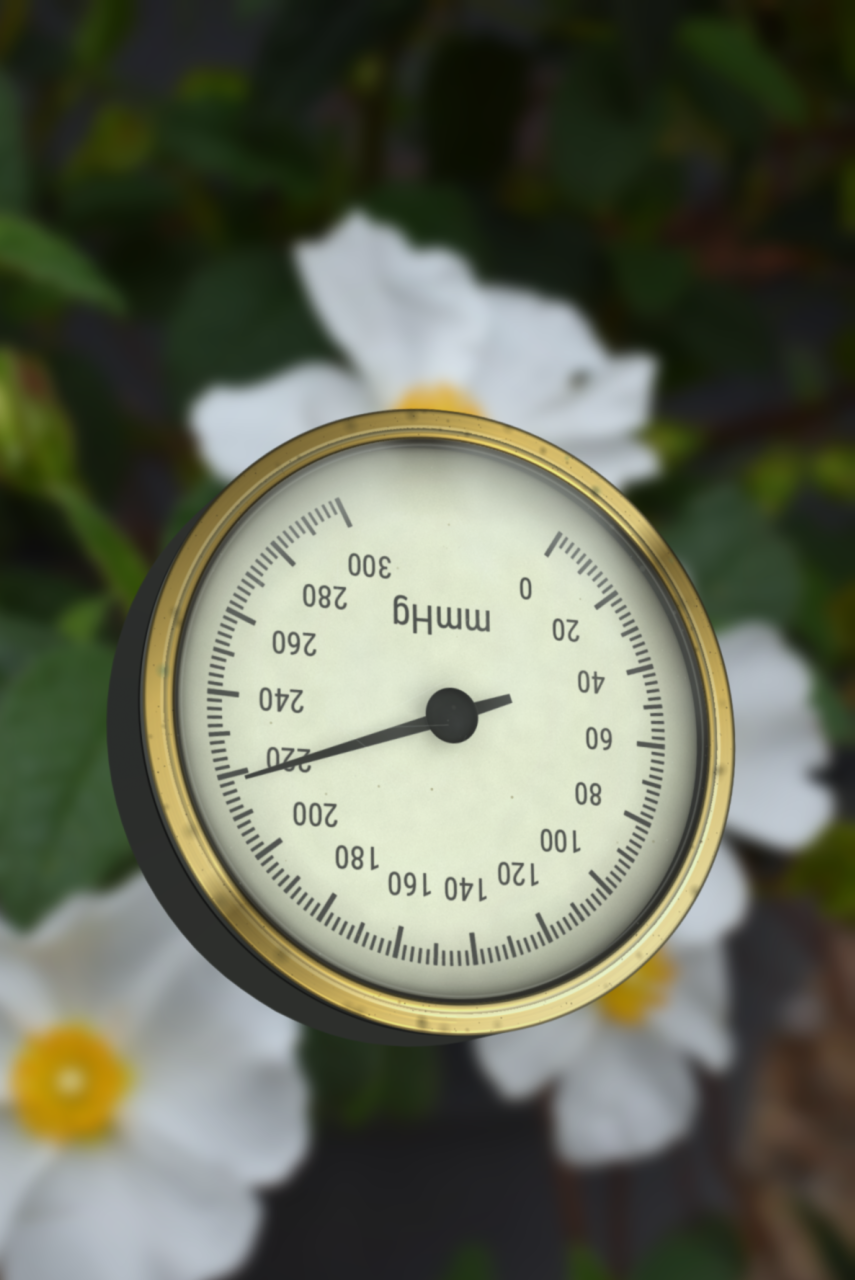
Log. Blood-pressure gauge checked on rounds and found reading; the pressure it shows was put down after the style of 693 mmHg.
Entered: 218 mmHg
